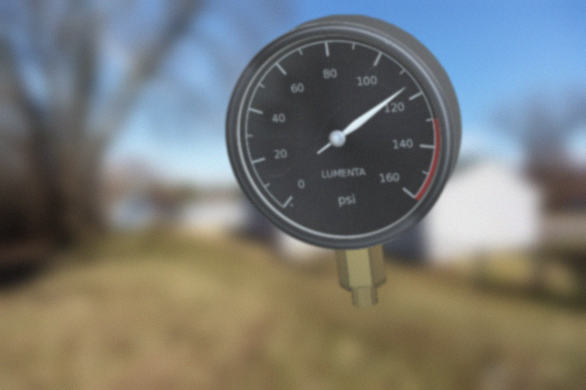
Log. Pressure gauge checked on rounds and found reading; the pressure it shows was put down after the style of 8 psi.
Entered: 115 psi
